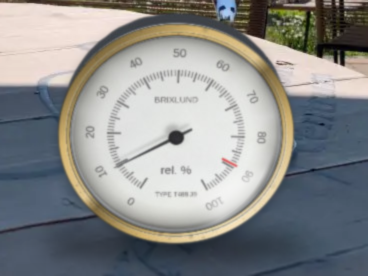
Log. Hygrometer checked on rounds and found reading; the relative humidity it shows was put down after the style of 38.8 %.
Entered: 10 %
